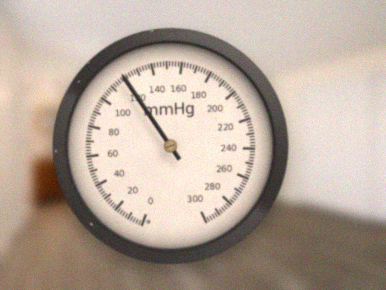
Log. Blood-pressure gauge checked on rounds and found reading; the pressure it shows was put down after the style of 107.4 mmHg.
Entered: 120 mmHg
